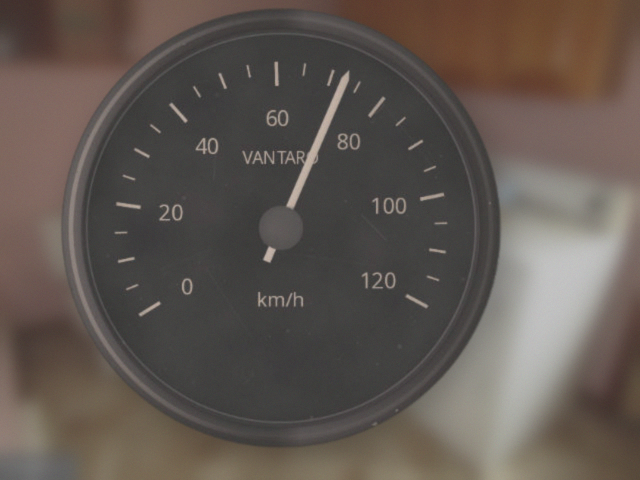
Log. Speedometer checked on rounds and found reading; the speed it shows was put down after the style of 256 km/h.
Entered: 72.5 km/h
